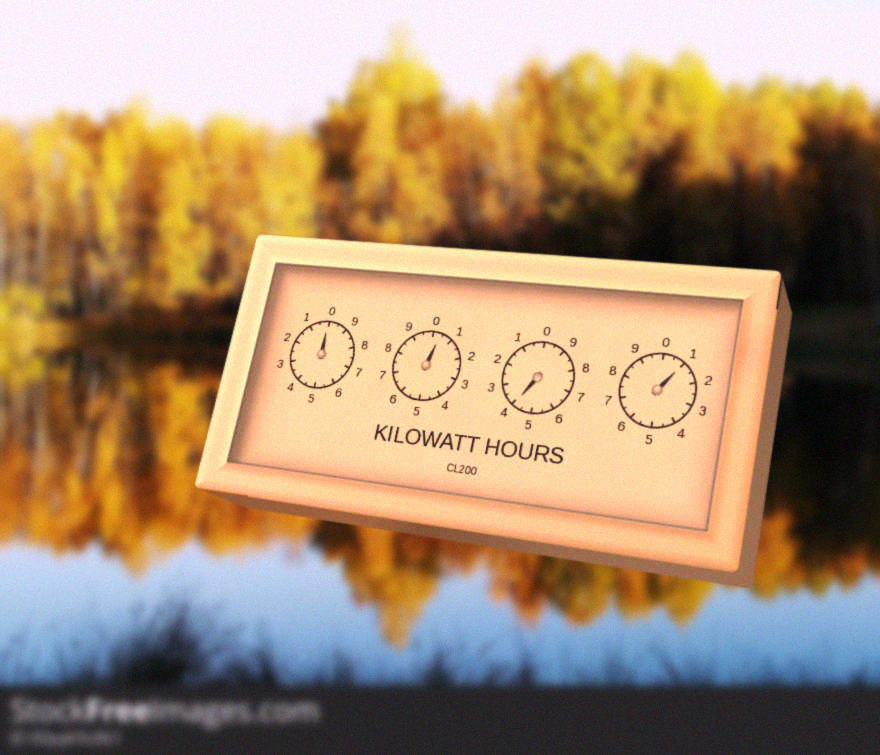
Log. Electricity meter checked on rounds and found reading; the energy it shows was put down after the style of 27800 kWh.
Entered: 41 kWh
